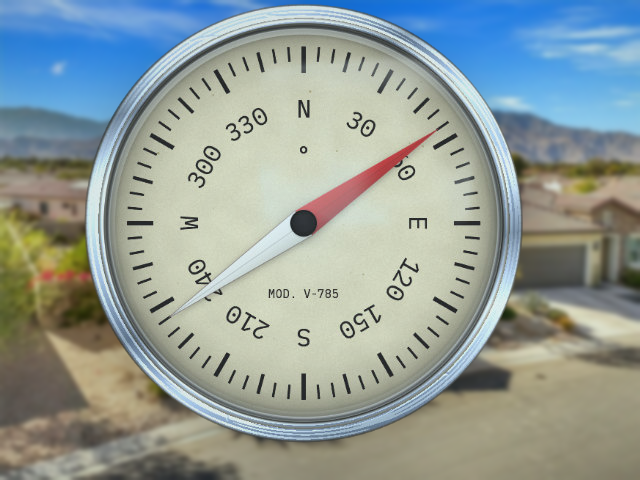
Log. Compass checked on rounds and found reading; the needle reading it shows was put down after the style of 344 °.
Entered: 55 °
